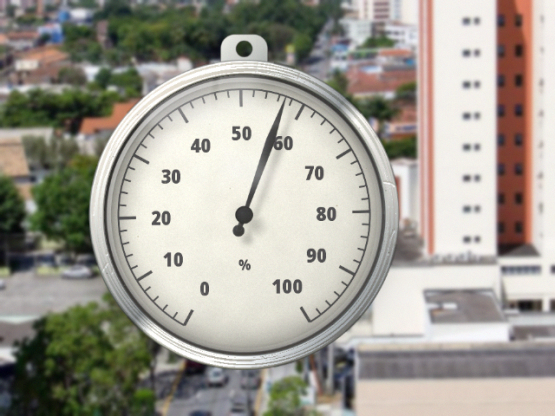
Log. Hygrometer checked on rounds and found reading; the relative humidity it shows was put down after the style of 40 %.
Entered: 57 %
